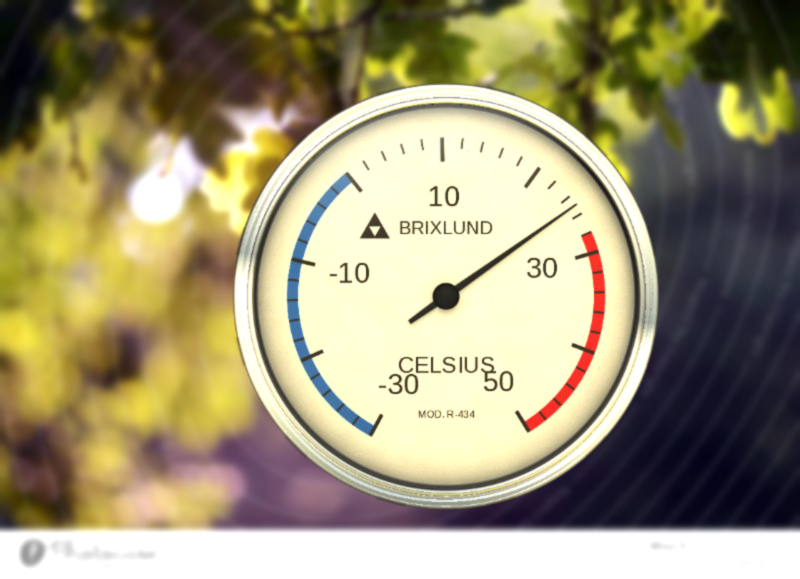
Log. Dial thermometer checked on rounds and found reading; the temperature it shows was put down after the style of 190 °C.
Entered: 25 °C
